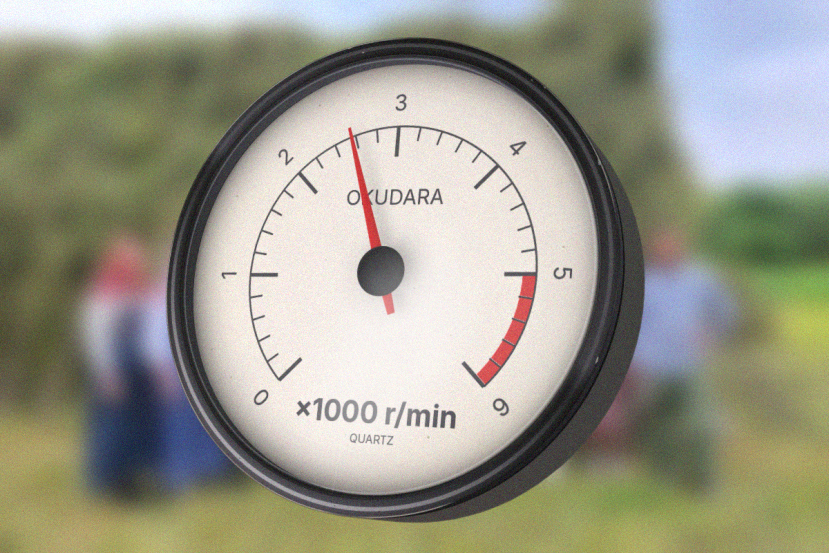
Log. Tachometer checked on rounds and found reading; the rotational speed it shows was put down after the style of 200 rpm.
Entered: 2600 rpm
